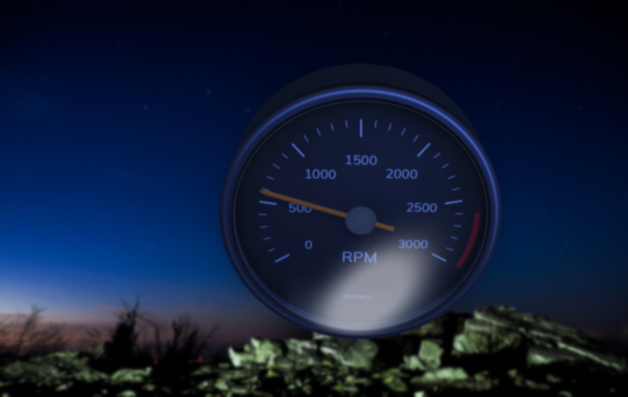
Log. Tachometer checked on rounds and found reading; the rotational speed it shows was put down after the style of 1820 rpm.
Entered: 600 rpm
